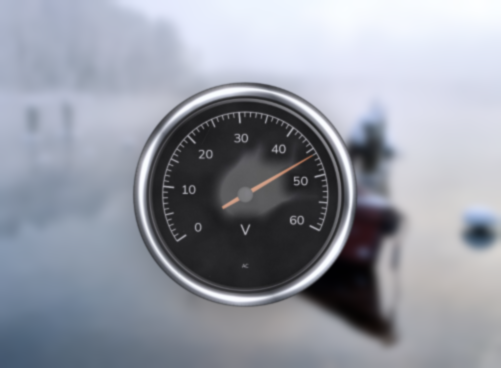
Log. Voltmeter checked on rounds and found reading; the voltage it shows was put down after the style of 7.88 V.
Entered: 46 V
